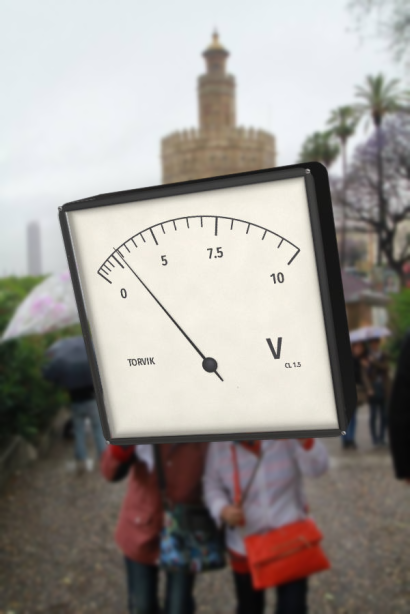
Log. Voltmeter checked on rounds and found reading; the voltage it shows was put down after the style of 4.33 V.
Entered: 3 V
